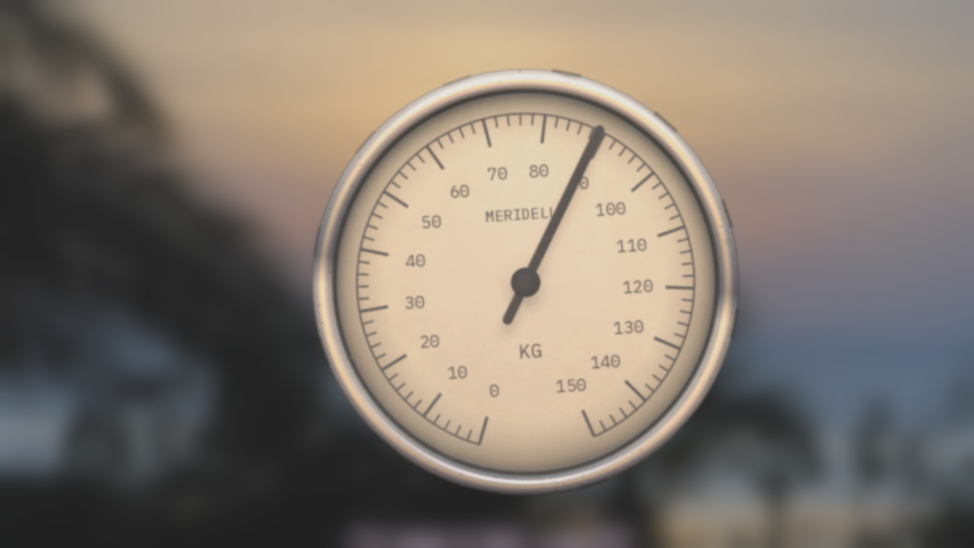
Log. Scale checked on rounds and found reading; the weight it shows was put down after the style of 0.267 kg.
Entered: 89 kg
